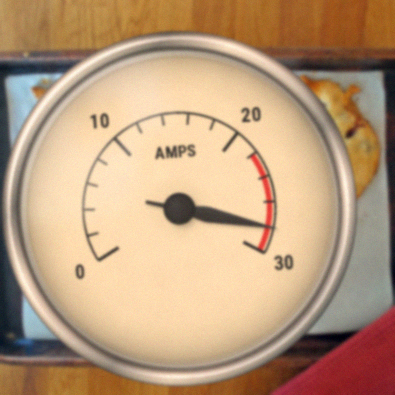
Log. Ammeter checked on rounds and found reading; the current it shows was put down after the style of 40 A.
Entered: 28 A
